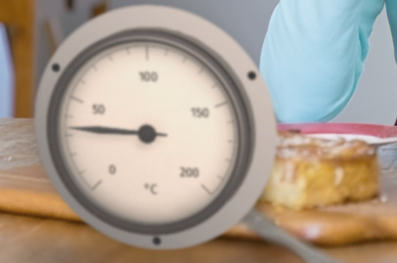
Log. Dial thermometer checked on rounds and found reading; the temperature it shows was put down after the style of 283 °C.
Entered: 35 °C
